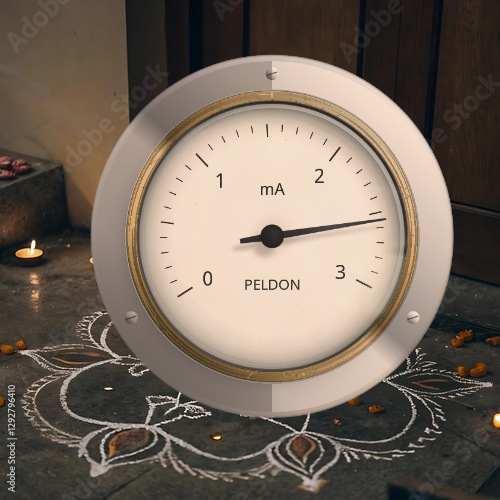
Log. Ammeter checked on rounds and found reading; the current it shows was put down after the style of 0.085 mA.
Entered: 2.55 mA
